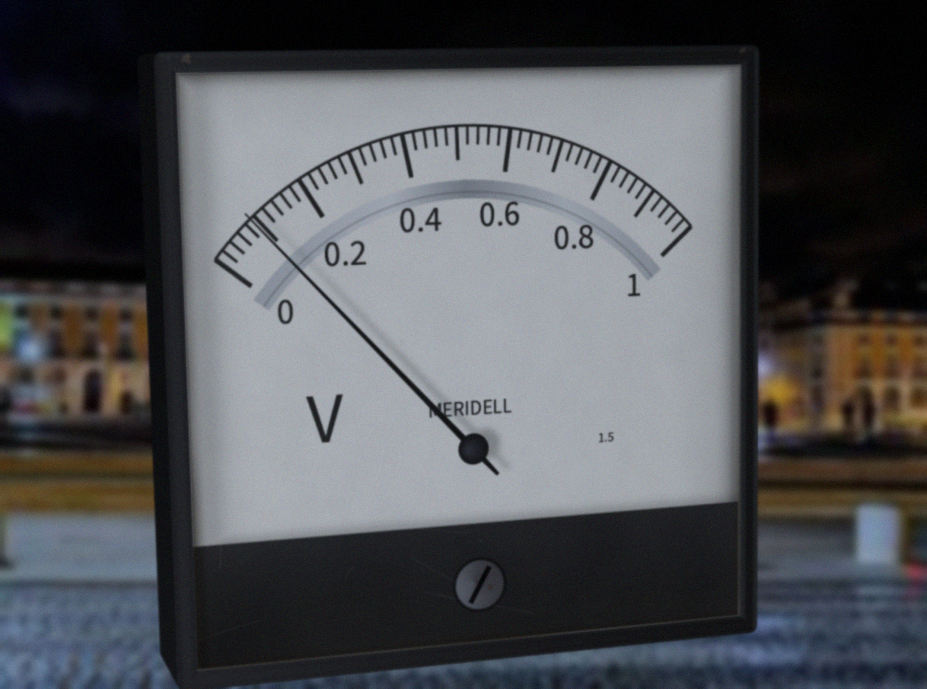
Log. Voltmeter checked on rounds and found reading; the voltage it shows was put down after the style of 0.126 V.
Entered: 0.09 V
